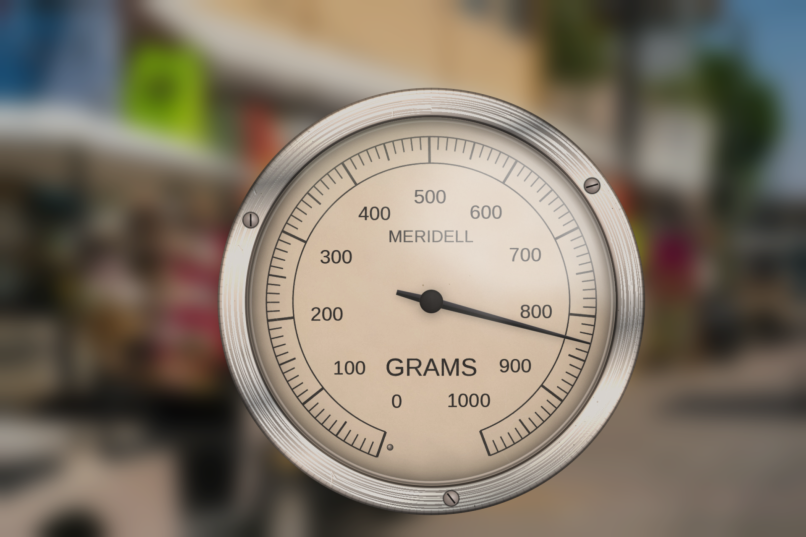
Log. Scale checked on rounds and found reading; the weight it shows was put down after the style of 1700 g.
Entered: 830 g
